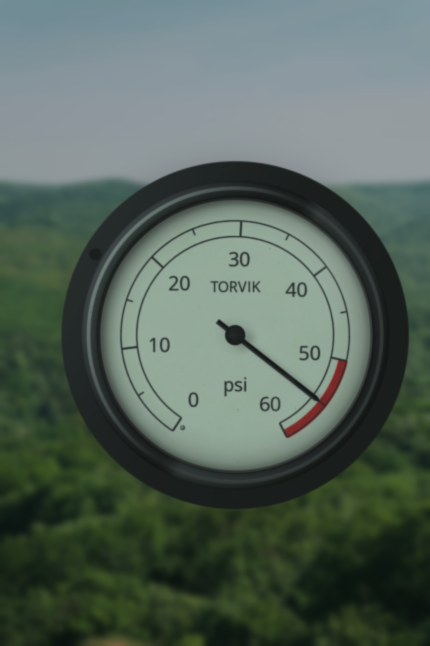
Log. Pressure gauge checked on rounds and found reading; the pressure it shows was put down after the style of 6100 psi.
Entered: 55 psi
